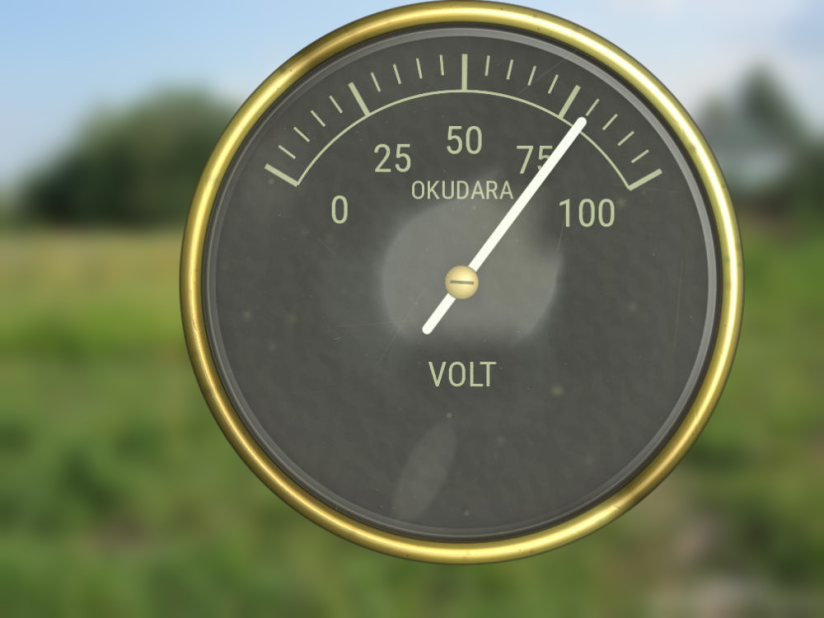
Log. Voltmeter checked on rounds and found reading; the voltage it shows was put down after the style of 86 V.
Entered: 80 V
